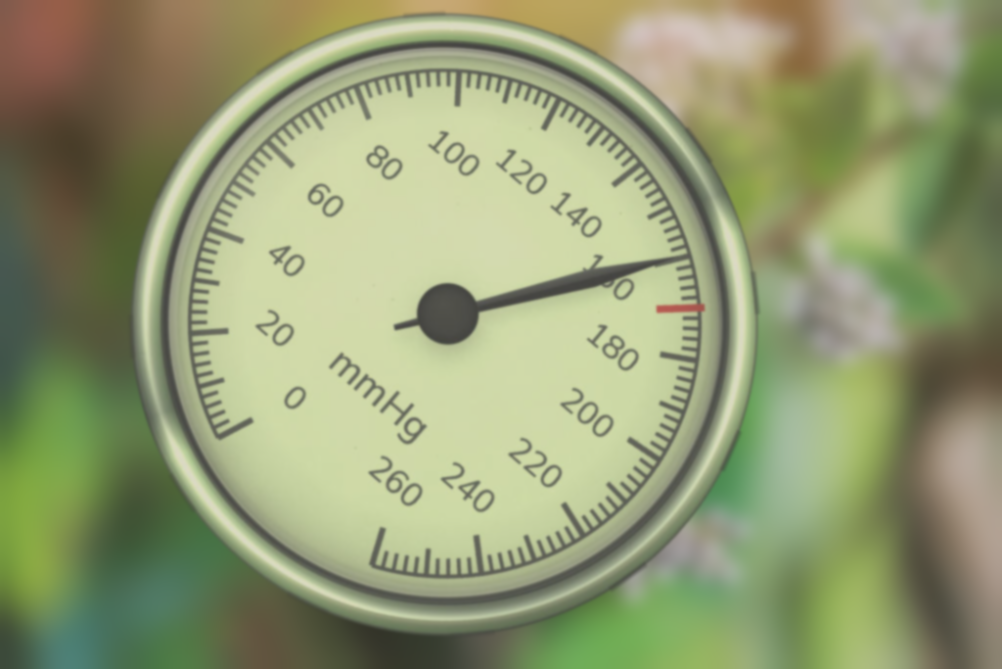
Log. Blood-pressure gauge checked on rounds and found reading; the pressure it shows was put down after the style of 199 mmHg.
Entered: 160 mmHg
